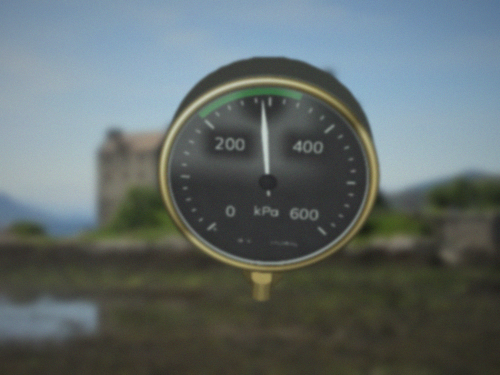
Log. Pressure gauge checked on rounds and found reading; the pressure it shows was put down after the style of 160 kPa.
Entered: 290 kPa
